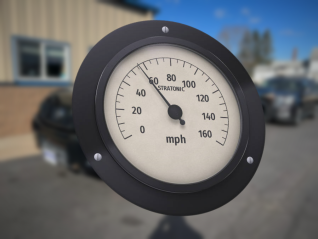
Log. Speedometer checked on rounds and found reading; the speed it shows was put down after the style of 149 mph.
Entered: 55 mph
